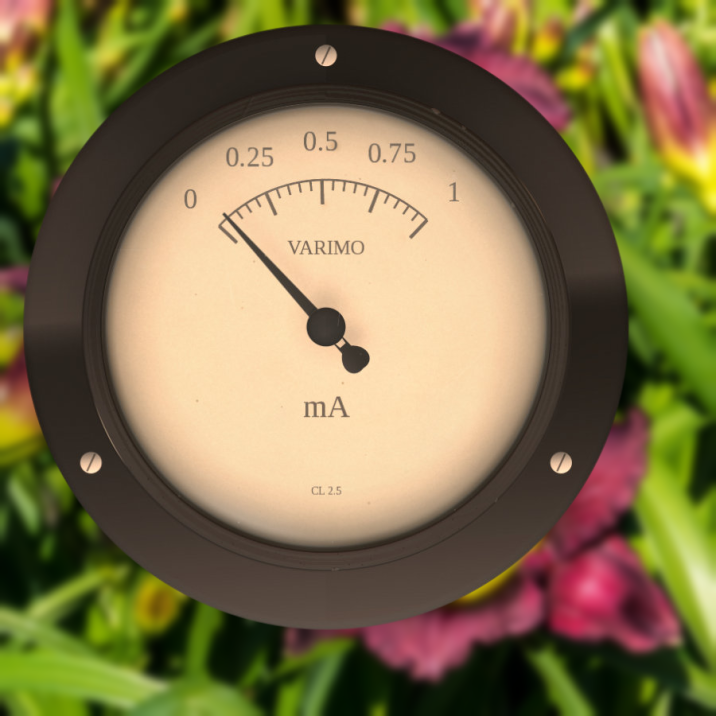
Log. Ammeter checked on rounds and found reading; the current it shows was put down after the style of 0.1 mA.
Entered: 0.05 mA
